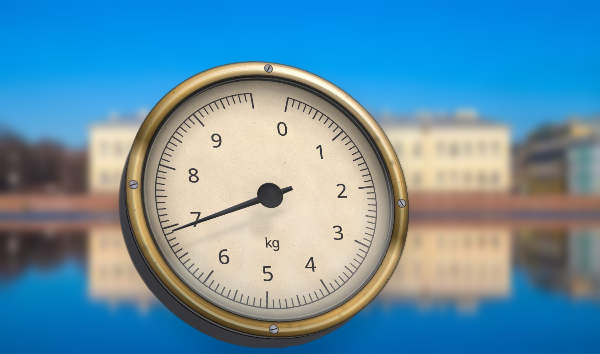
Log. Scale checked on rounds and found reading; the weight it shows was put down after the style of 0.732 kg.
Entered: 6.9 kg
